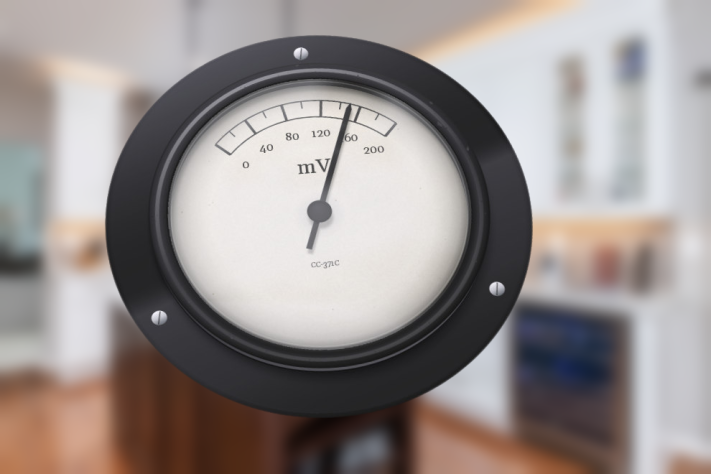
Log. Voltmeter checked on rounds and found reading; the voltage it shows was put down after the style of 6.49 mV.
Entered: 150 mV
